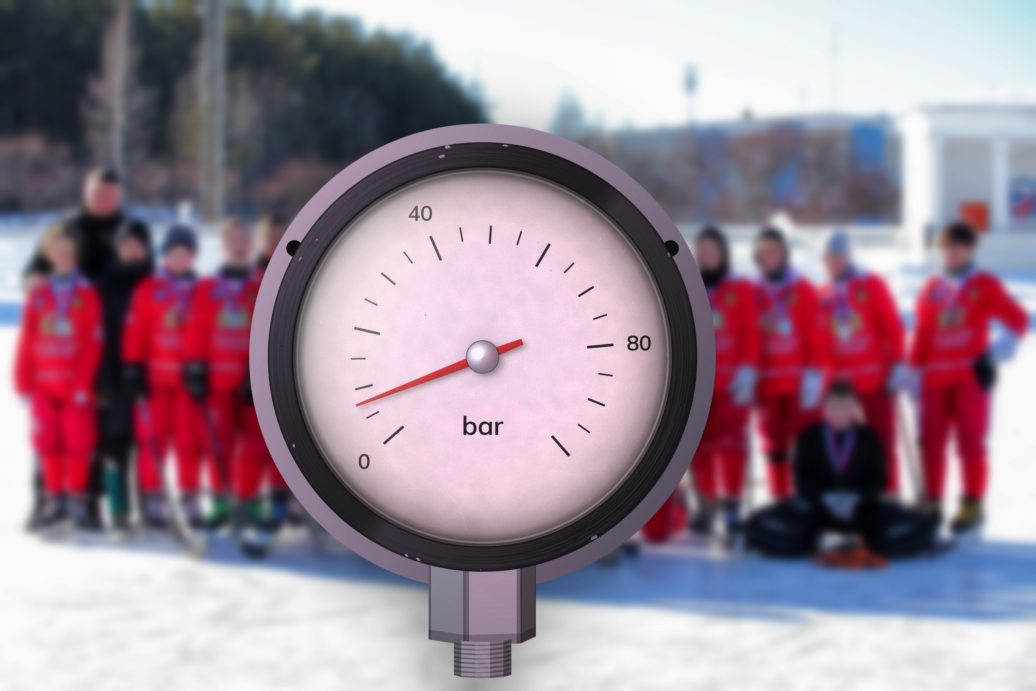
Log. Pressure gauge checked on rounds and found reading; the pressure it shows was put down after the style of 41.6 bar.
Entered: 7.5 bar
